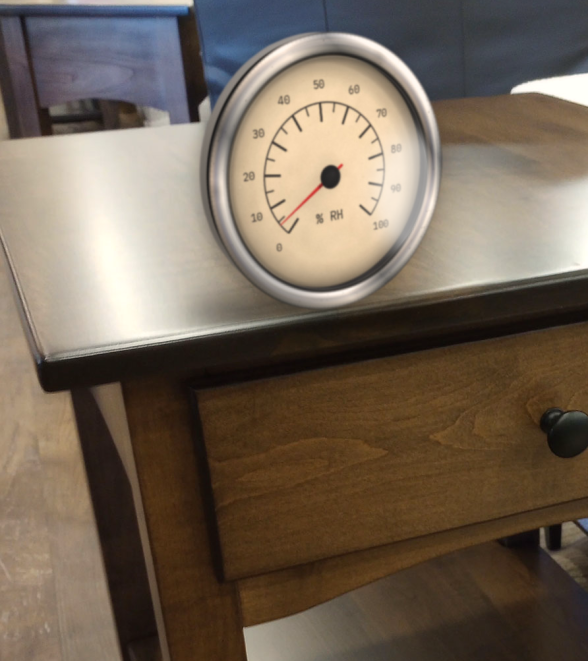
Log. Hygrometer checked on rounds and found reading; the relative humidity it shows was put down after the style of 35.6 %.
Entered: 5 %
